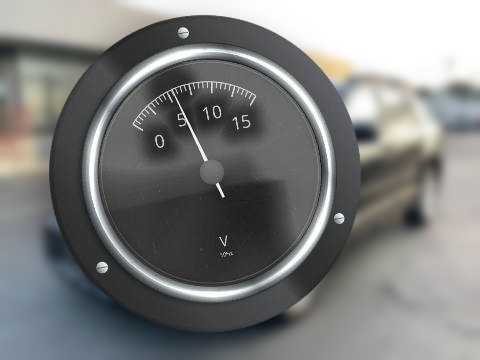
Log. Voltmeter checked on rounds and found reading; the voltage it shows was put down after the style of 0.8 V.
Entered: 5.5 V
